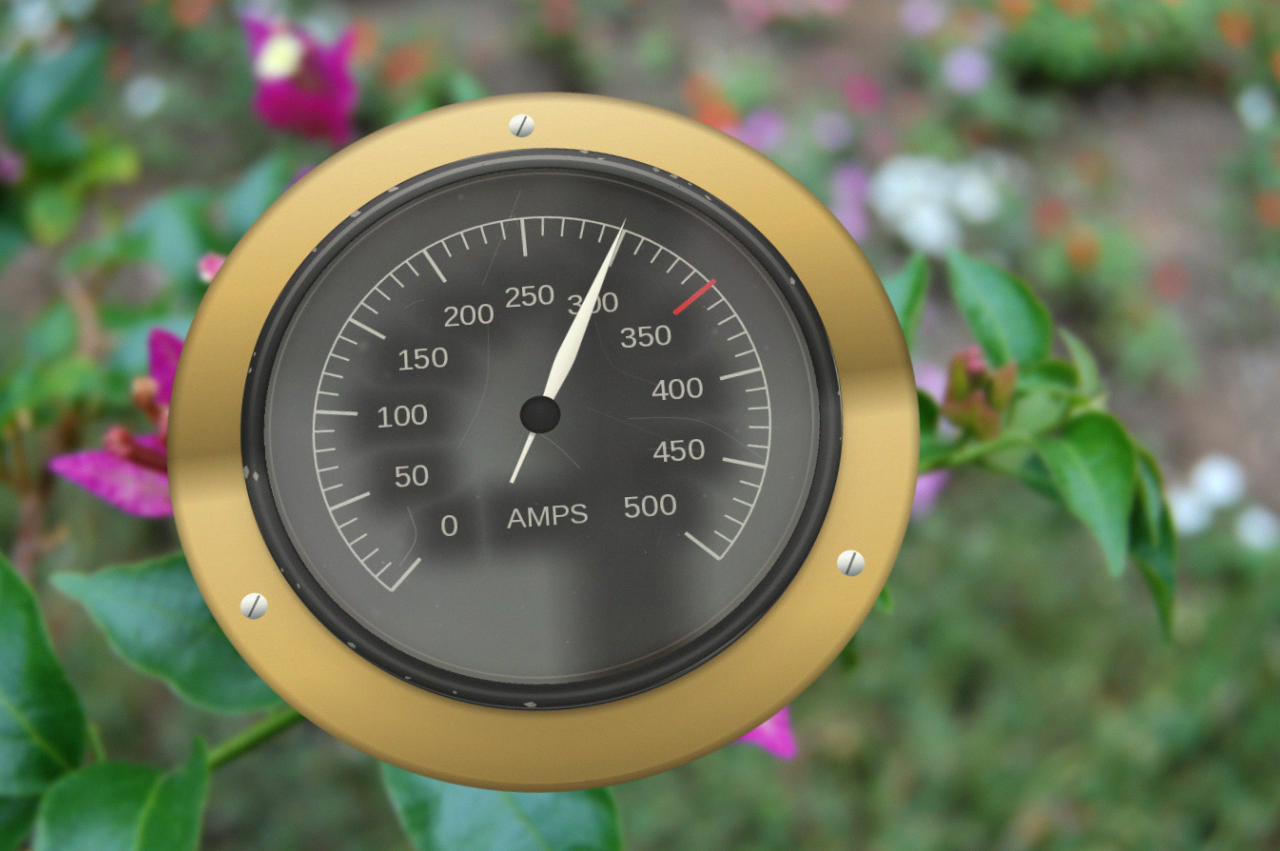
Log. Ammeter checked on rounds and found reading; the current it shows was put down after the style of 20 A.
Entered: 300 A
